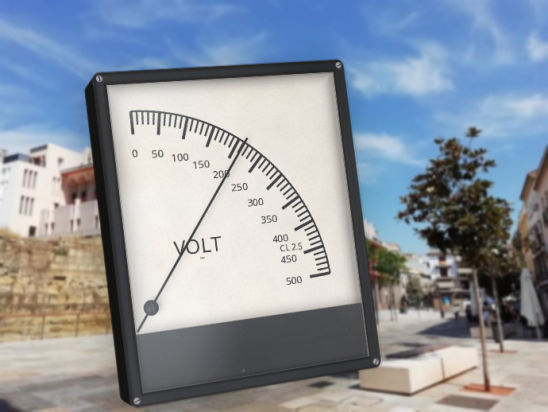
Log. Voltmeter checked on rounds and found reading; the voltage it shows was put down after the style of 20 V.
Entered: 210 V
